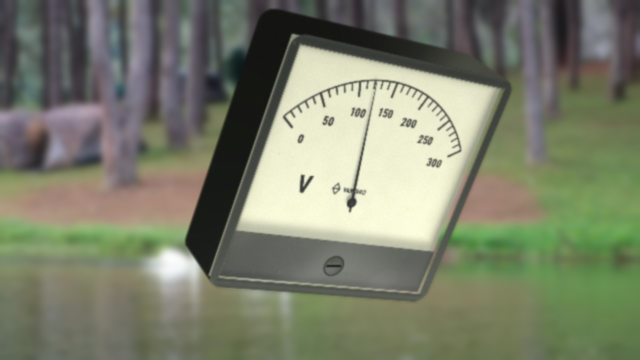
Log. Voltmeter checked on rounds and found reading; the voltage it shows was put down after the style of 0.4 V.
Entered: 120 V
